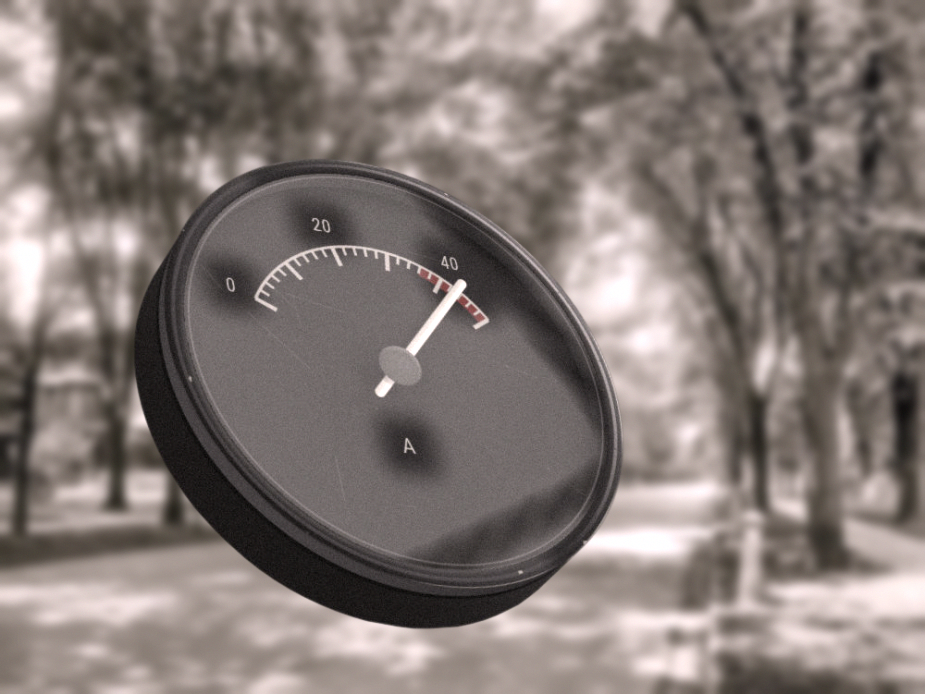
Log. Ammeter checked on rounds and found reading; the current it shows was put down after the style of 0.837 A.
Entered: 43 A
